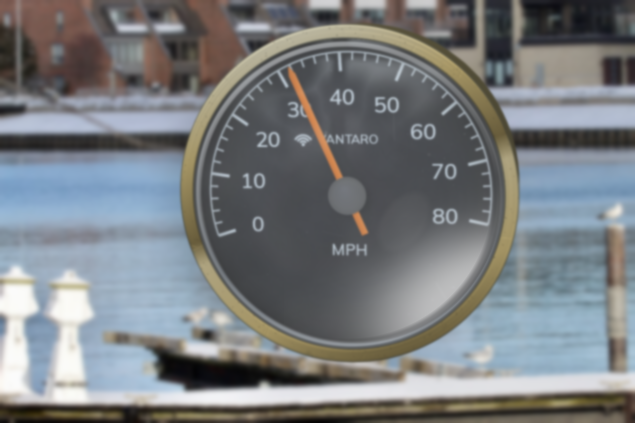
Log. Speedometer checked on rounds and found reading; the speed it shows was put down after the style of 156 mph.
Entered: 32 mph
